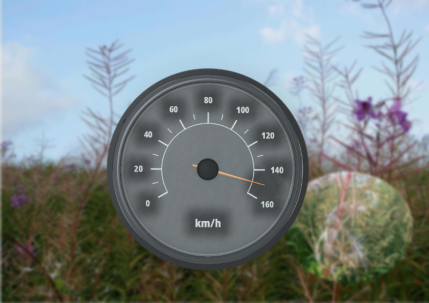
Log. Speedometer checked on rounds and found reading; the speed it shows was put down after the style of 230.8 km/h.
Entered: 150 km/h
